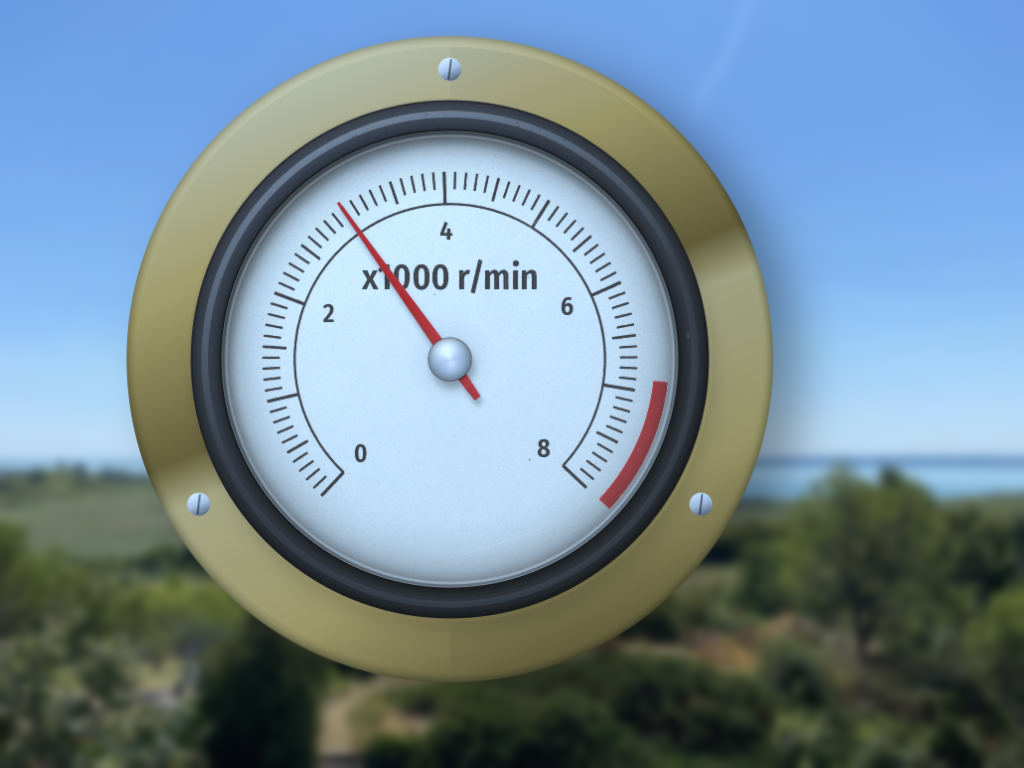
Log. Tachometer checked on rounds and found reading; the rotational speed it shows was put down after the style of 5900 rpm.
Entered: 3000 rpm
